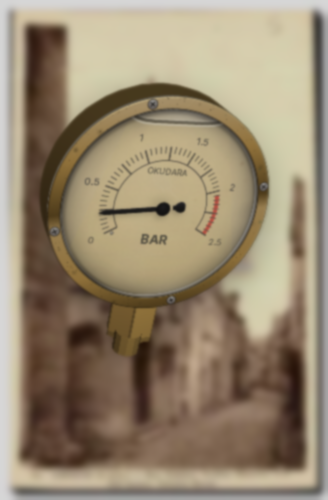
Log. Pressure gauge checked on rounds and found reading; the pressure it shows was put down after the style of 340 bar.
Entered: 0.25 bar
